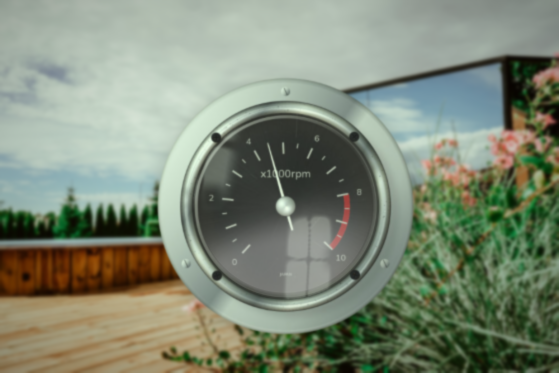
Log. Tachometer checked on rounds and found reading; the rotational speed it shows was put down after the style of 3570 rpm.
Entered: 4500 rpm
